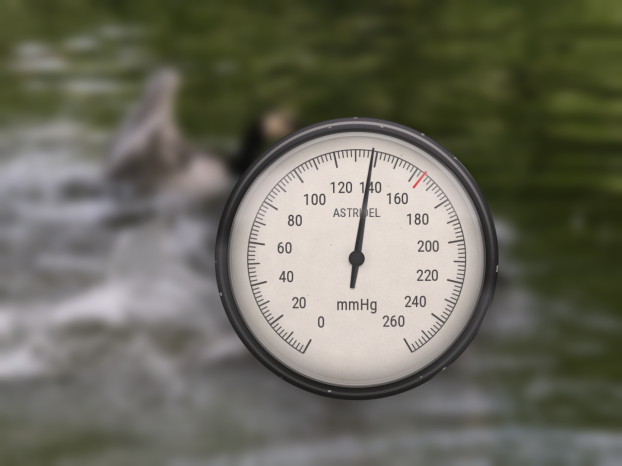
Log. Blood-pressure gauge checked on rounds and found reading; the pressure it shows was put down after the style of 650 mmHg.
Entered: 138 mmHg
